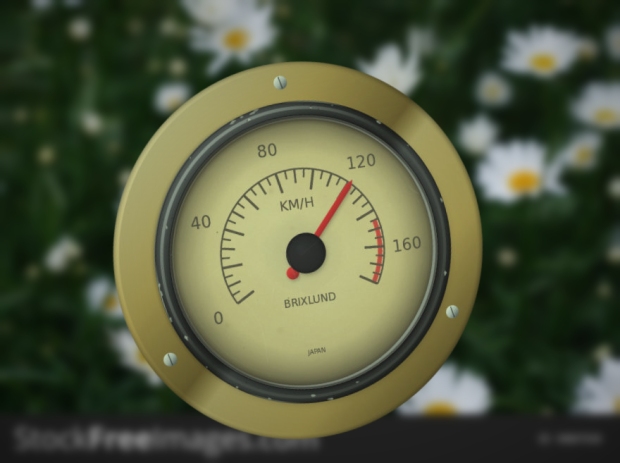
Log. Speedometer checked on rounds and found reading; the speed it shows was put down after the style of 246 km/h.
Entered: 120 km/h
